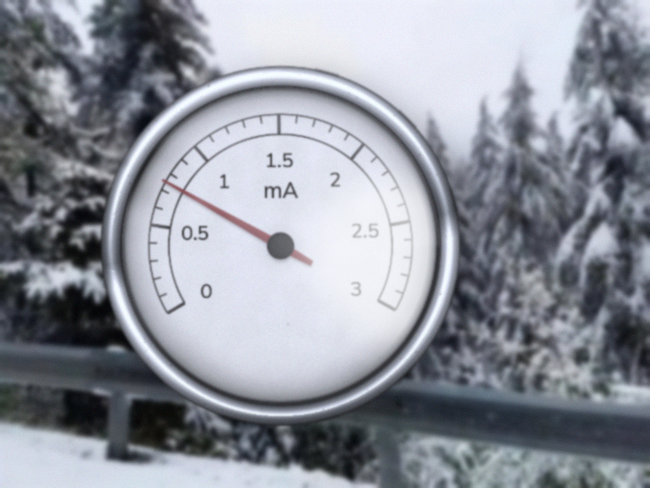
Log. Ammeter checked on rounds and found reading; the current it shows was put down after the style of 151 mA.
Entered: 0.75 mA
